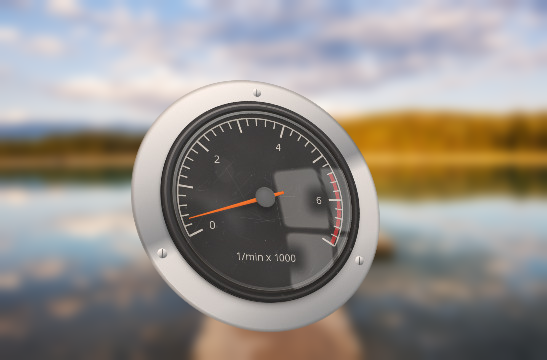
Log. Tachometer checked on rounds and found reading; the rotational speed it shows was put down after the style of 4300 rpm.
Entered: 300 rpm
